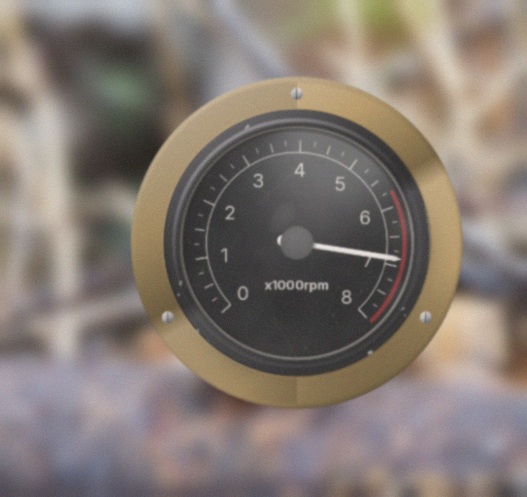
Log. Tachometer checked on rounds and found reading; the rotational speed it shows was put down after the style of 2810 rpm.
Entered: 6875 rpm
